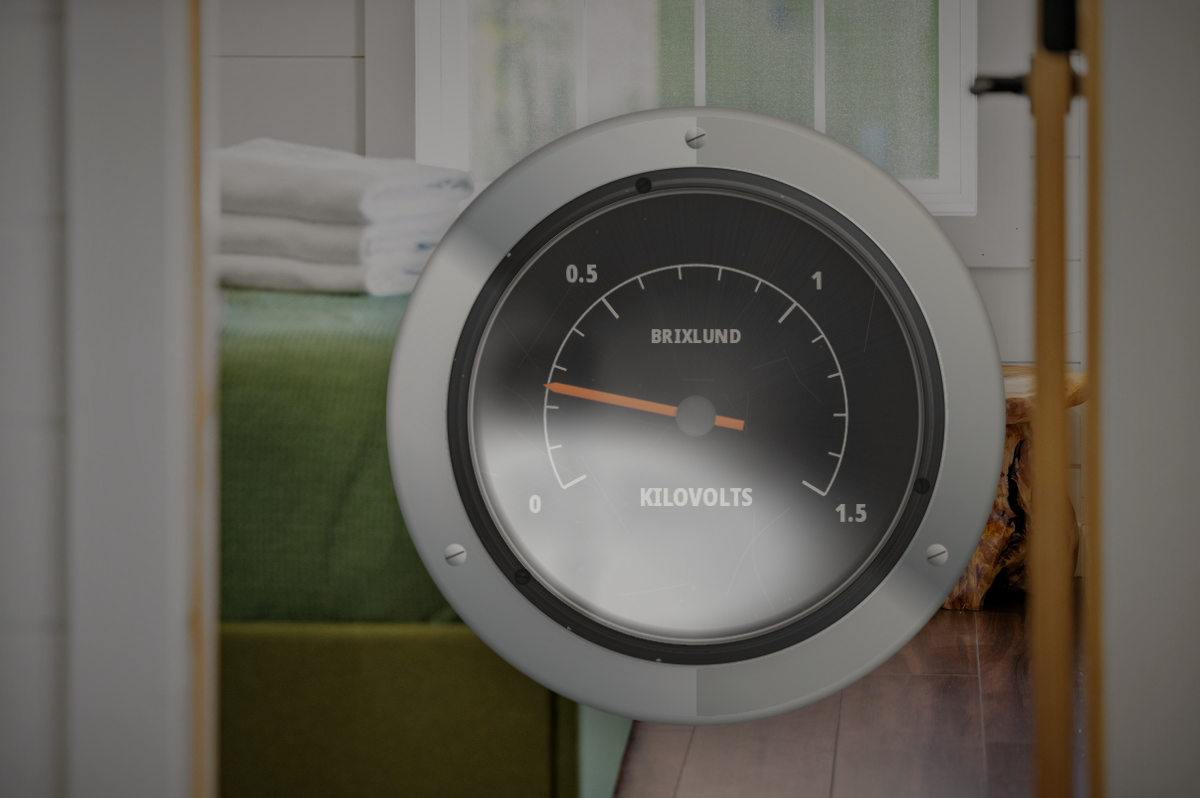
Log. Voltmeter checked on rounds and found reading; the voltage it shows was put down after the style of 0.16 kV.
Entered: 0.25 kV
